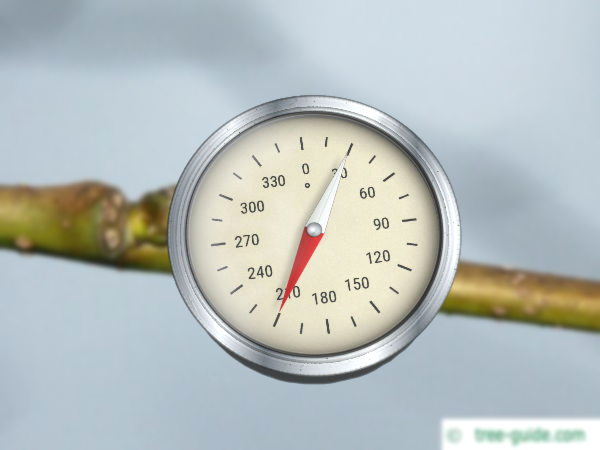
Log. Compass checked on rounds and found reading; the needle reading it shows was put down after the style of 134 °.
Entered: 210 °
